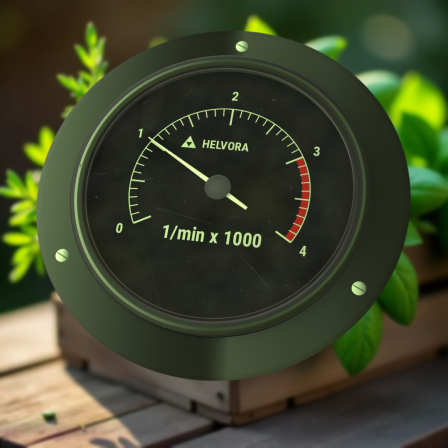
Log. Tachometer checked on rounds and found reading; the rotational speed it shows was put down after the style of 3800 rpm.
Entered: 1000 rpm
